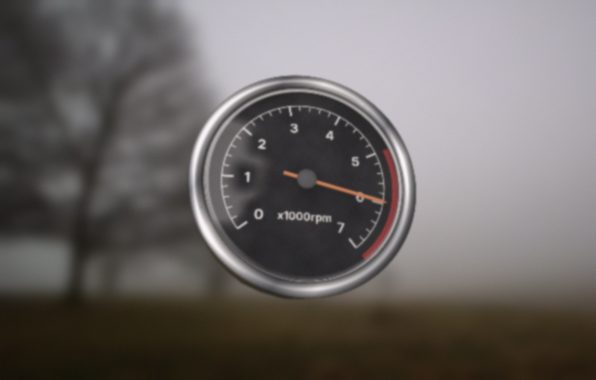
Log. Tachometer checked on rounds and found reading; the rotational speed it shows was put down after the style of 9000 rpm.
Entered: 6000 rpm
